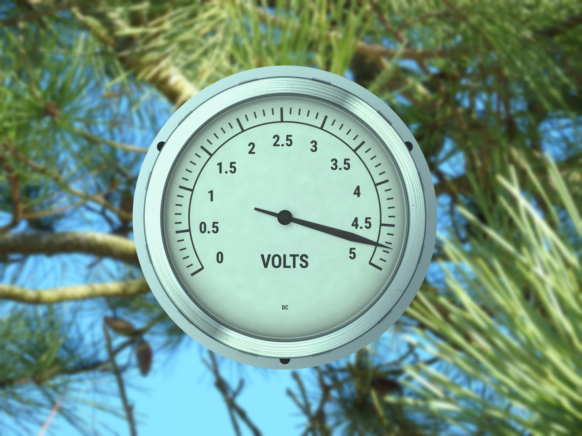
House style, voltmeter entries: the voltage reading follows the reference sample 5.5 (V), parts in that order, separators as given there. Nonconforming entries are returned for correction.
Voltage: 4.75 (V)
